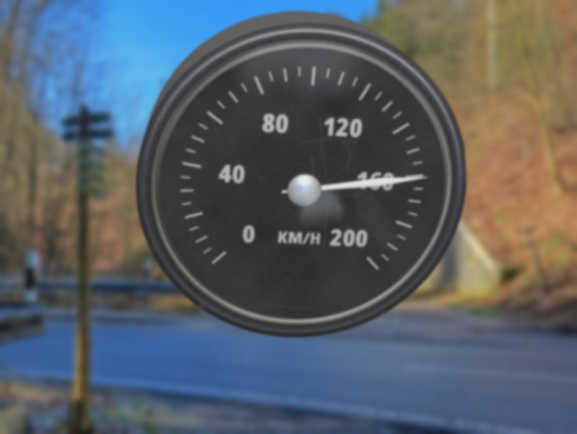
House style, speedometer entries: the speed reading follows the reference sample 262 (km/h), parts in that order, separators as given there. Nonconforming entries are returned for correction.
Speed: 160 (km/h)
